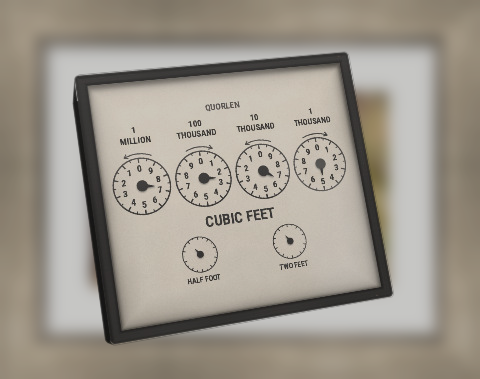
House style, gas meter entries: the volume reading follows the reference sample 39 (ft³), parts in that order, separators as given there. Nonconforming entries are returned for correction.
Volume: 726500 (ft³)
